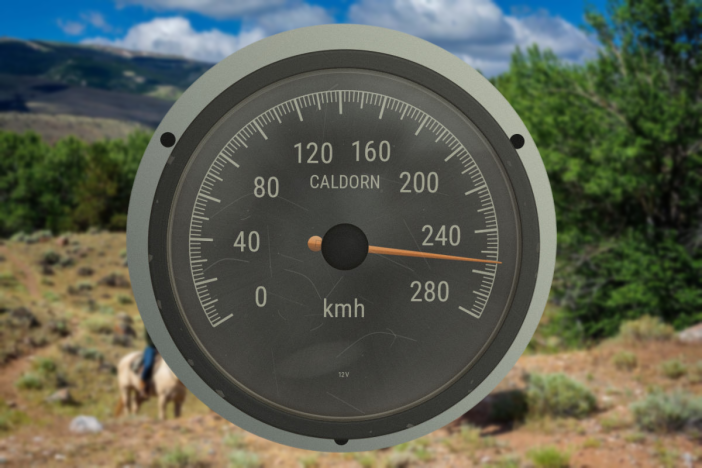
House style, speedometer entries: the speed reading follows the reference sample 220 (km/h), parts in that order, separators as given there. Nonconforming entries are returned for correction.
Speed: 254 (km/h)
